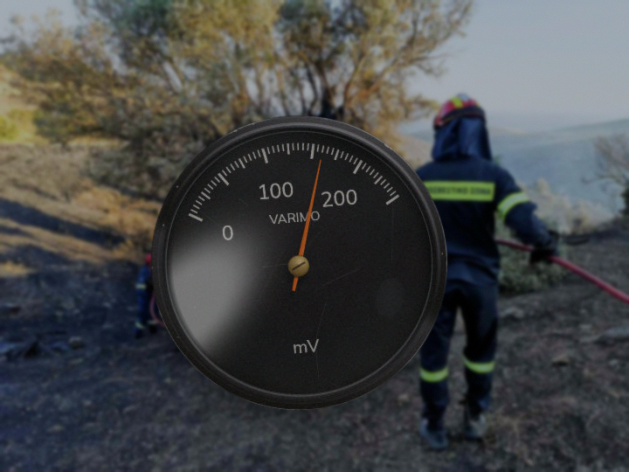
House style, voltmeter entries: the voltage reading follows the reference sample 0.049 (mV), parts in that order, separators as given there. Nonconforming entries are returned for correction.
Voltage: 160 (mV)
